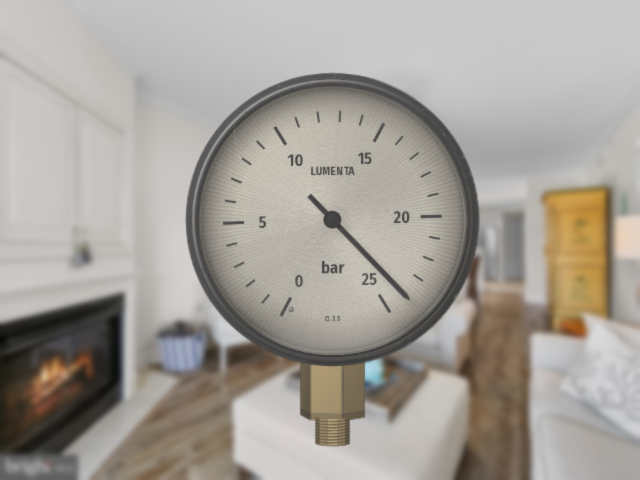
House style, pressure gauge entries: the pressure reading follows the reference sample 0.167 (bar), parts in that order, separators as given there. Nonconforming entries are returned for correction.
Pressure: 24 (bar)
